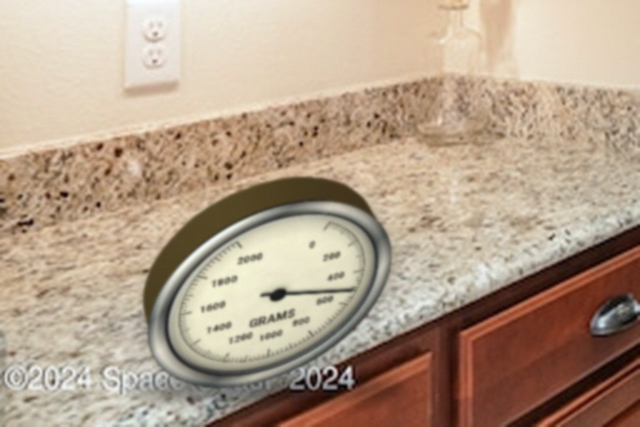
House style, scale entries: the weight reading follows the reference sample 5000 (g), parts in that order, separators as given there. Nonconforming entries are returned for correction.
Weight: 500 (g)
